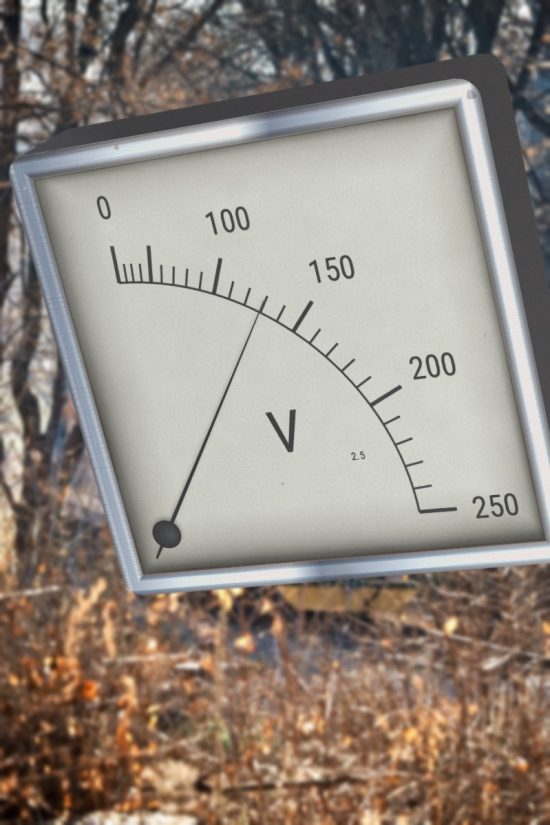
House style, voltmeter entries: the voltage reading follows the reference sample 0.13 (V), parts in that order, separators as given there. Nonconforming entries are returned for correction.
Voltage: 130 (V)
